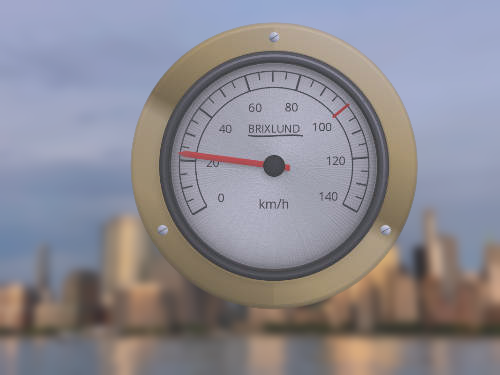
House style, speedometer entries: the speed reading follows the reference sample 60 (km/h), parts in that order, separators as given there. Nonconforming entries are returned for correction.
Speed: 22.5 (km/h)
